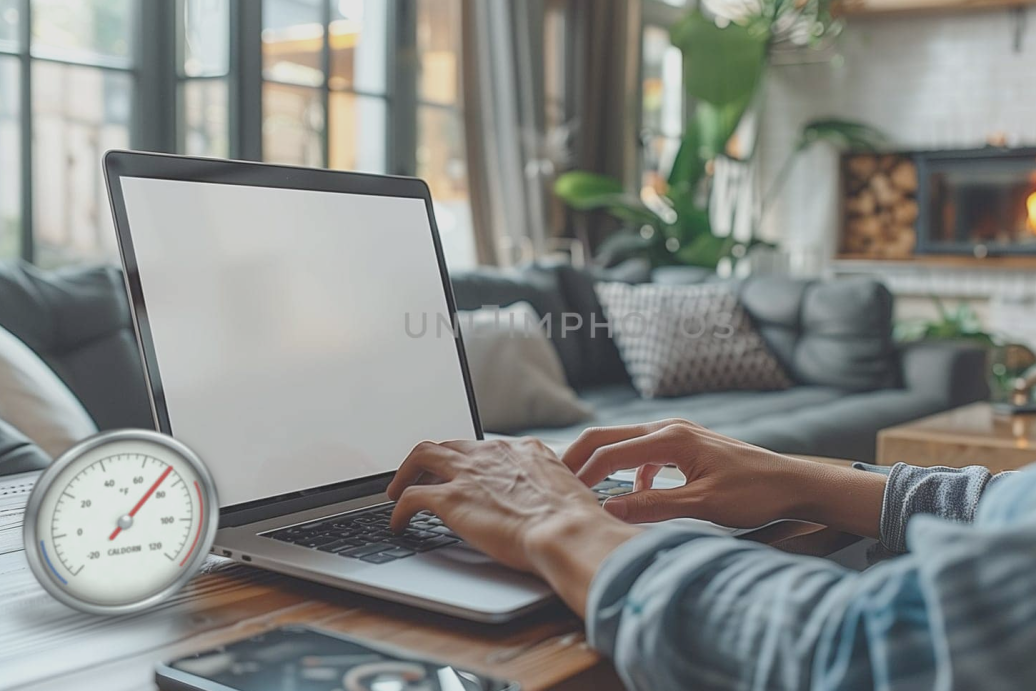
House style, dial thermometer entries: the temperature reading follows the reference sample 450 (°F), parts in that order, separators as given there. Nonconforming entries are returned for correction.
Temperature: 72 (°F)
